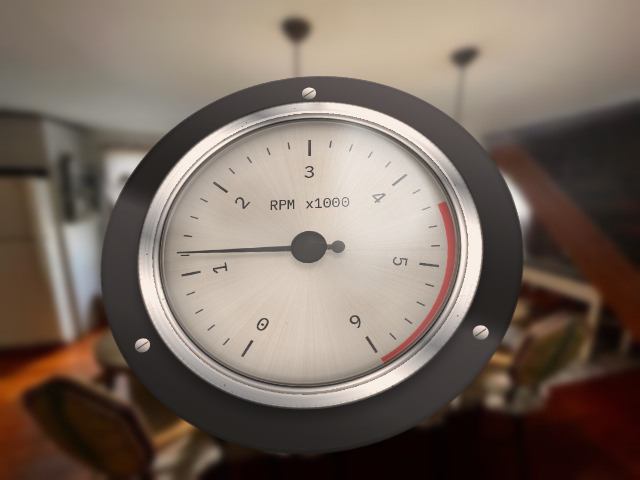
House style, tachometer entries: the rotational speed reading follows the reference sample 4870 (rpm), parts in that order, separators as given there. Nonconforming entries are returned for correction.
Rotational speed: 1200 (rpm)
